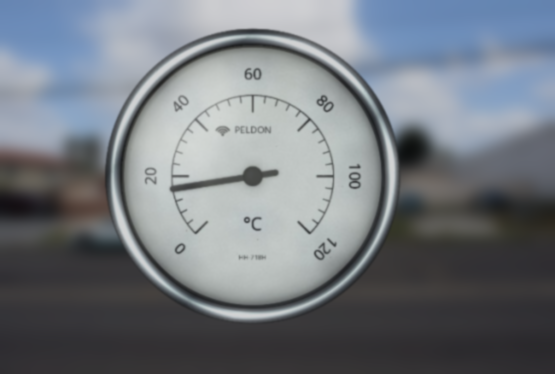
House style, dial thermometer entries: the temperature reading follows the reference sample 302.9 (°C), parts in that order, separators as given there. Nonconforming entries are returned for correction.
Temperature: 16 (°C)
